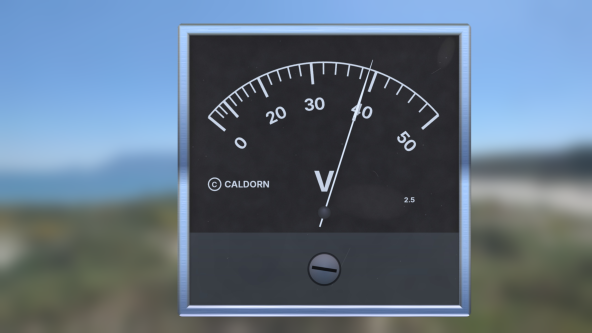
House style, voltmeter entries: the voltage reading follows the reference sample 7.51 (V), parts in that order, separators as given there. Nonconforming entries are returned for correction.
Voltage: 39 (V)
